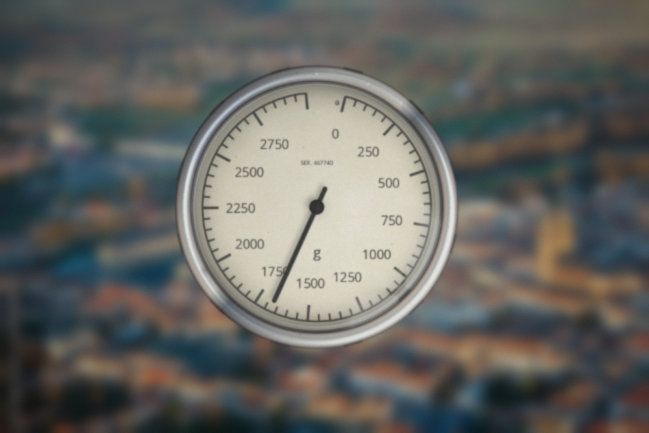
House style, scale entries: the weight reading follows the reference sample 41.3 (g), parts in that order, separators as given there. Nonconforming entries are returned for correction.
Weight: 1675 (g)
